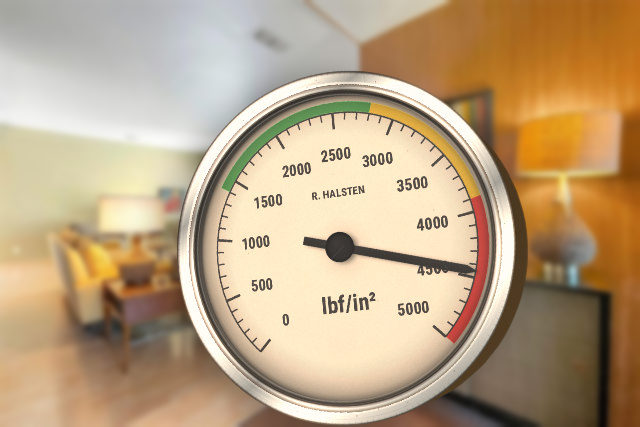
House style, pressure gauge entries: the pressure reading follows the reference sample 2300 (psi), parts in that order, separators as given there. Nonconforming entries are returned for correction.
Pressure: 4450 (psi)
